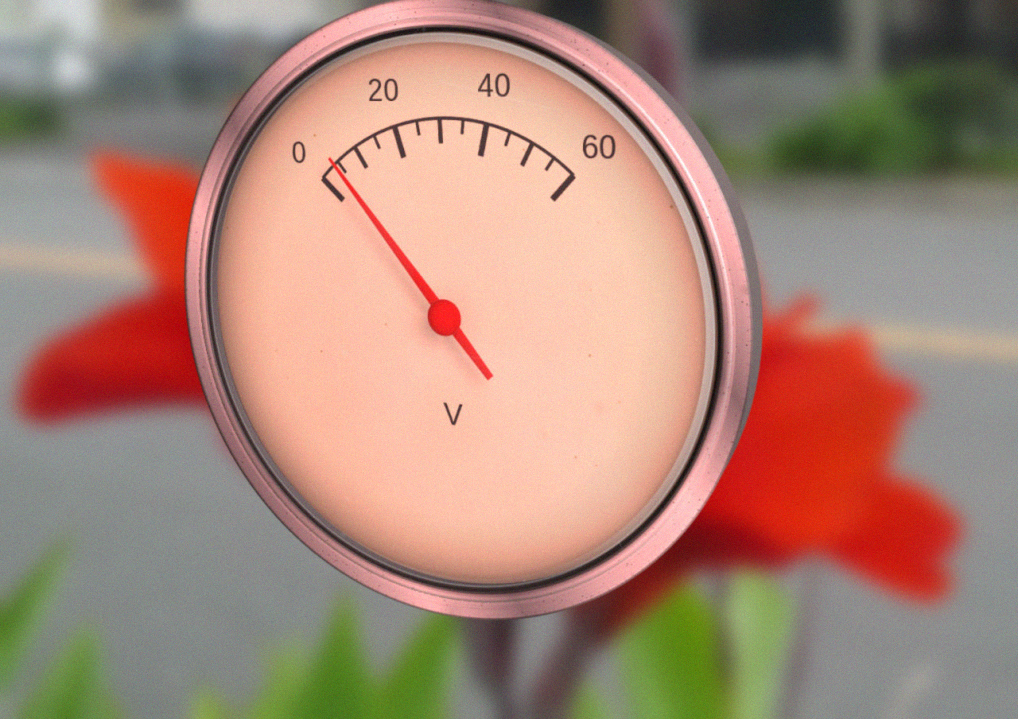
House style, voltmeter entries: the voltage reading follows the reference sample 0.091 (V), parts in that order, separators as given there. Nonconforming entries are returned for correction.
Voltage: 5 (V)
